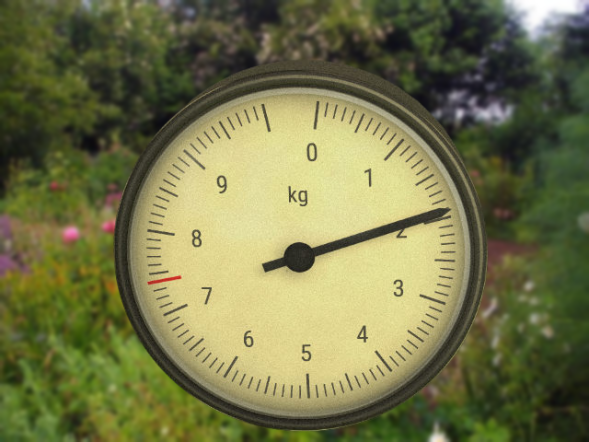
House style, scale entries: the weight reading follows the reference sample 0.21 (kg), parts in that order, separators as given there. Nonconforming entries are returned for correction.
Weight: 1.9 (kg)
